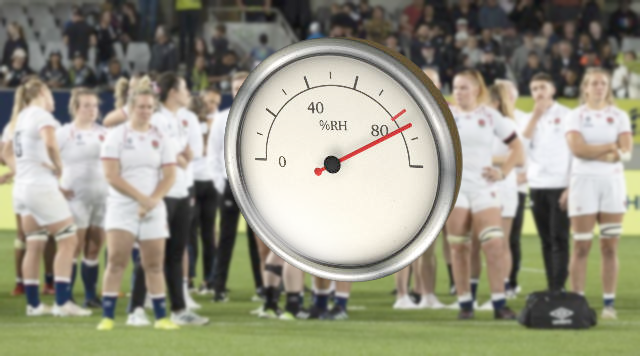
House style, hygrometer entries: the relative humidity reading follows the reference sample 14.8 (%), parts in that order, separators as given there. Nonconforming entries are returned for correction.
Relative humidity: 85 (%)
